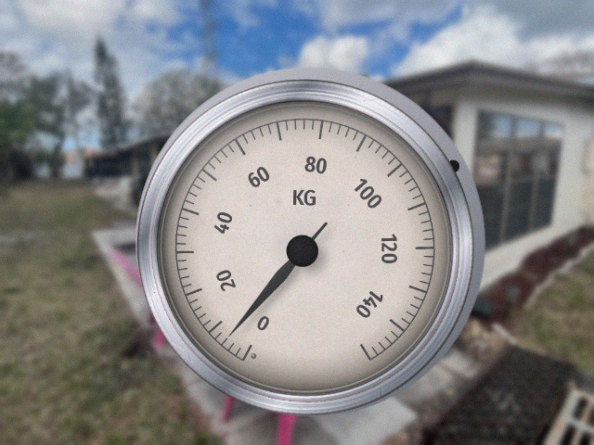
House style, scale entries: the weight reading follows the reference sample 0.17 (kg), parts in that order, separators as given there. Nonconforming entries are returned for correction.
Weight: 6 (kg)
